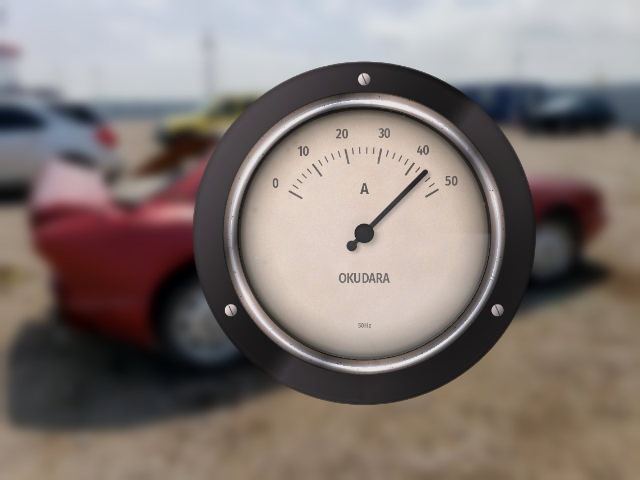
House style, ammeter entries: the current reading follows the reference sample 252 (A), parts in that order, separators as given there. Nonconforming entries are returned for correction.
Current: 44 (A)
